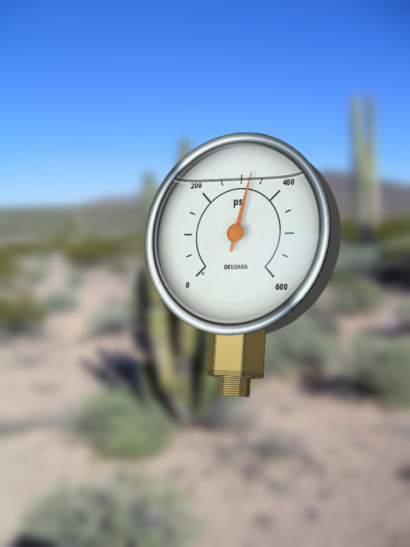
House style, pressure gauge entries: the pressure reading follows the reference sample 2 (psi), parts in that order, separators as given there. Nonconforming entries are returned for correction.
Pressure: 325 (psi)
